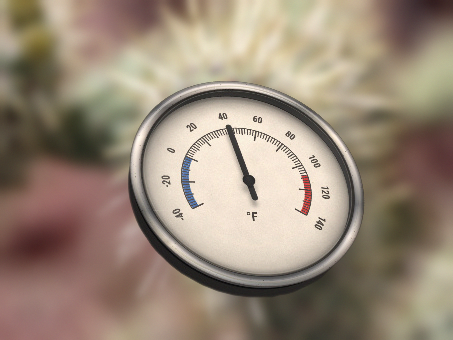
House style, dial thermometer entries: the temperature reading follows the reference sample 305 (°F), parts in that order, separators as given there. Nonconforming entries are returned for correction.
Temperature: 40 (°F)
